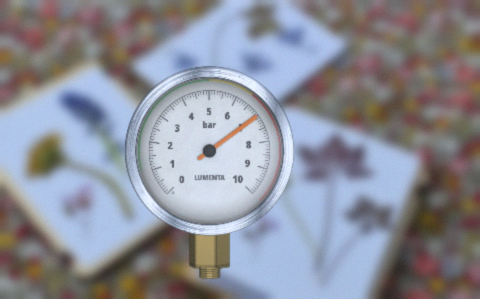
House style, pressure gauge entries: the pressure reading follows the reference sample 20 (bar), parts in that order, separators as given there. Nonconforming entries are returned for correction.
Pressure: 7 (bar)
